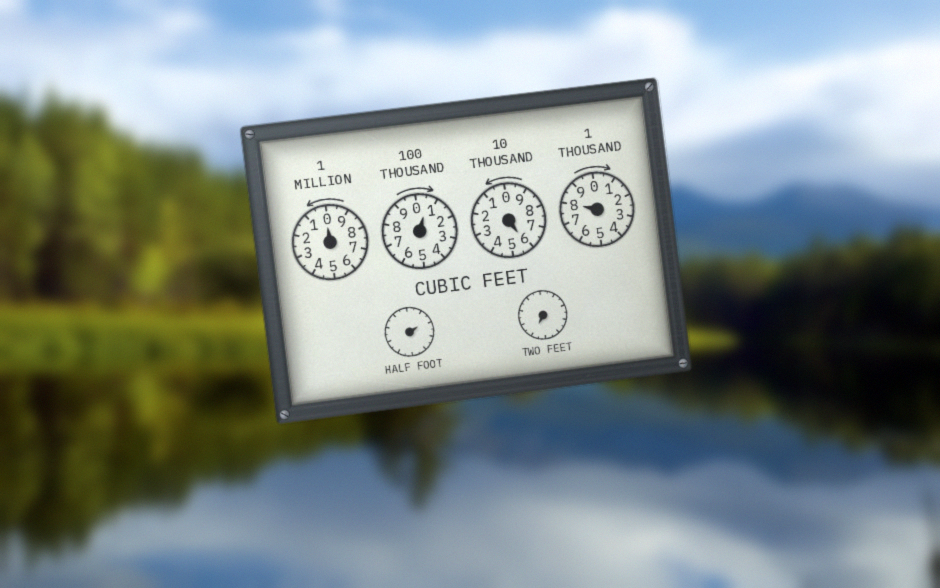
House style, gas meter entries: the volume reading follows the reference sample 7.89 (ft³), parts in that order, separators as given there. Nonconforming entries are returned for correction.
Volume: 5800 (ft³)
